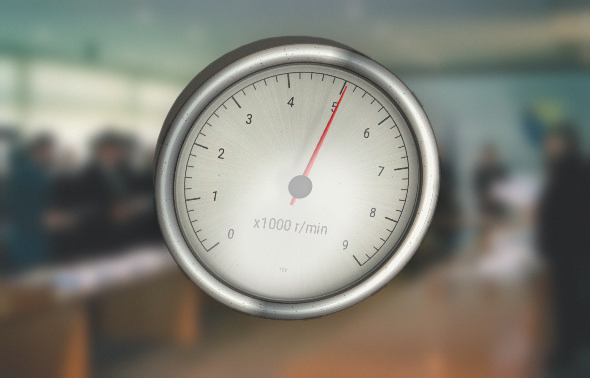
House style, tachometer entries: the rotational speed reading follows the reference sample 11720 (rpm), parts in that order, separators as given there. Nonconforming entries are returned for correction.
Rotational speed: 5000 (rpm)
